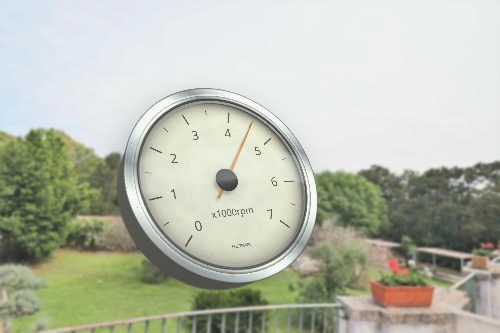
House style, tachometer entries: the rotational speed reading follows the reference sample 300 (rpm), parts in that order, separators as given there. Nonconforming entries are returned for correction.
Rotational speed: 4500 (rpm)
